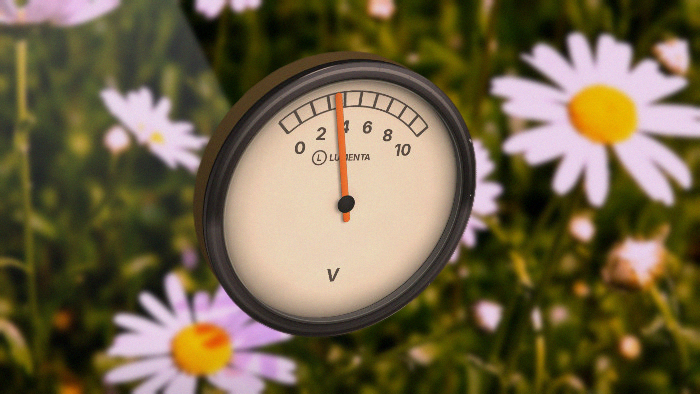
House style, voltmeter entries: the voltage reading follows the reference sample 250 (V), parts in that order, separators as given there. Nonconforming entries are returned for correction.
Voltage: 3.5 (V)
